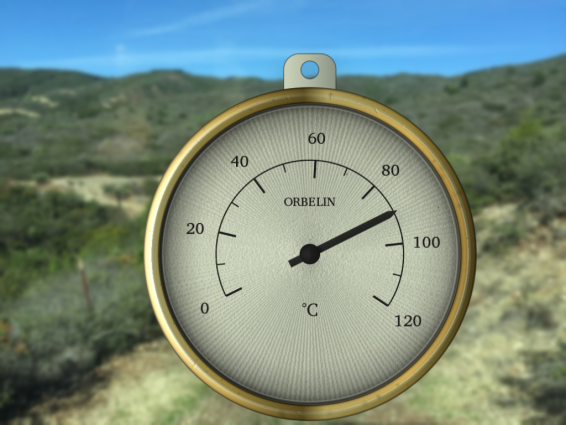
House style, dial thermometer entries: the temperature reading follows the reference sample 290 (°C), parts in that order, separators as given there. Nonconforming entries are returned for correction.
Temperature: 90 (°C)
